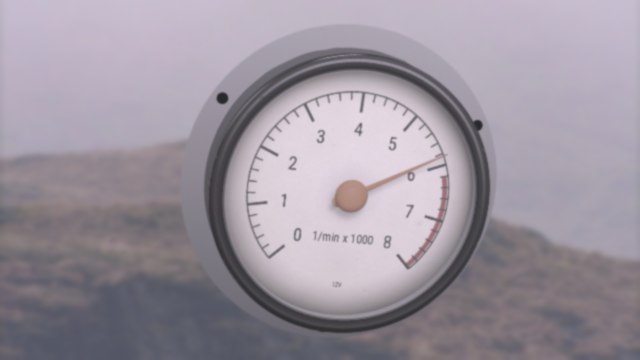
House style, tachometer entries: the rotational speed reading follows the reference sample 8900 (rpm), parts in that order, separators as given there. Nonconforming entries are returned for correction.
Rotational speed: 5800 (rpm)
